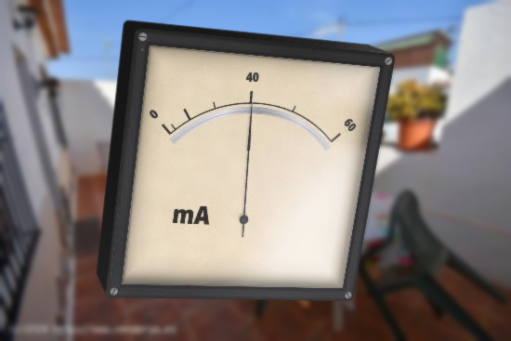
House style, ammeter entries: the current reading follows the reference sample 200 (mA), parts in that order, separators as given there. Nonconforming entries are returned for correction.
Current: 40 (mA)
